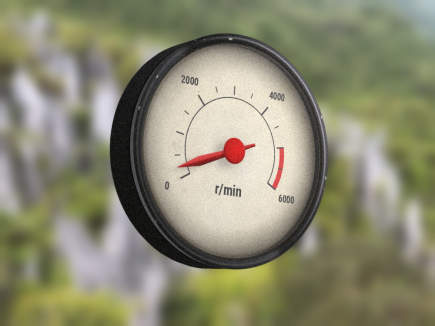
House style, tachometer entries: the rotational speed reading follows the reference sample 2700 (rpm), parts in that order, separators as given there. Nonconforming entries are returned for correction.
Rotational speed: 250 (rpm)
